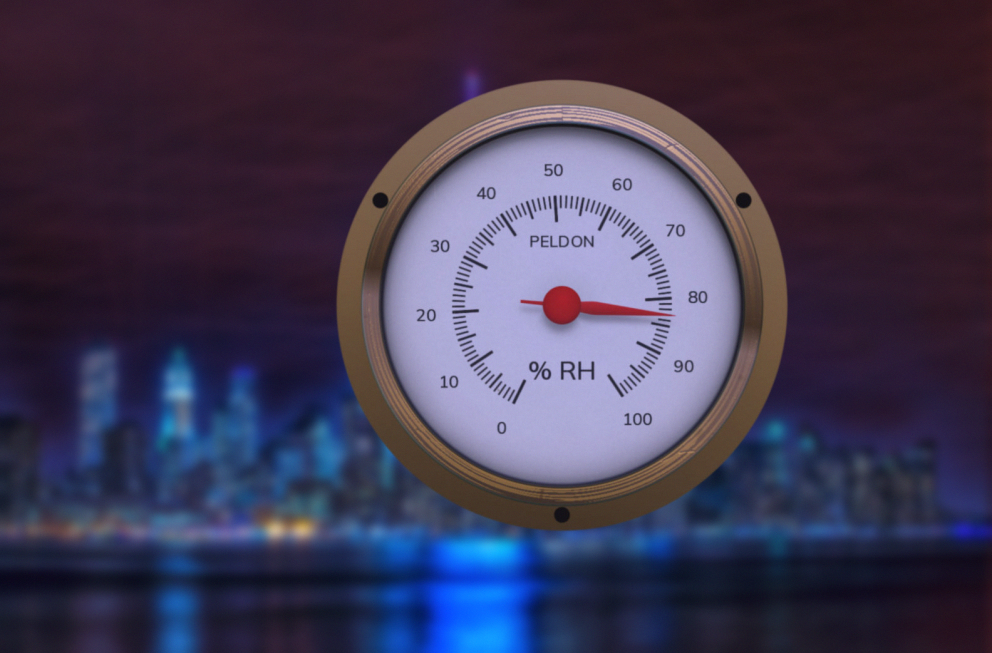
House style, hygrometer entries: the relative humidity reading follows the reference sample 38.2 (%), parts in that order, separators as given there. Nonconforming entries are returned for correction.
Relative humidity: 83 (%)
